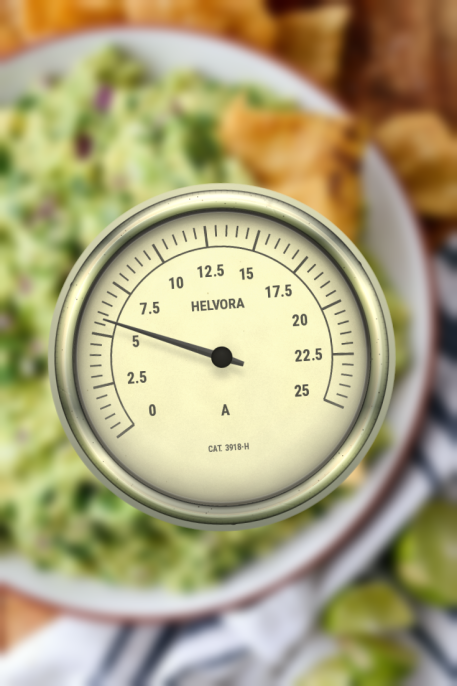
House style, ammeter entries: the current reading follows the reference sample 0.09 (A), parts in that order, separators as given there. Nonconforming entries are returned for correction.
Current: 5.75 (A)
